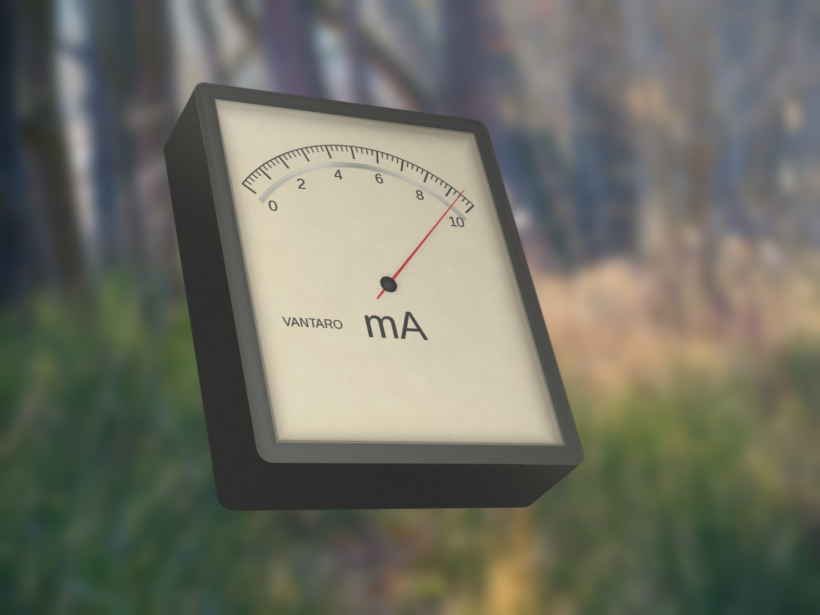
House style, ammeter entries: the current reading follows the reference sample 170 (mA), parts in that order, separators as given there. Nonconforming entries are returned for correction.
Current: 9.4 (mA)
